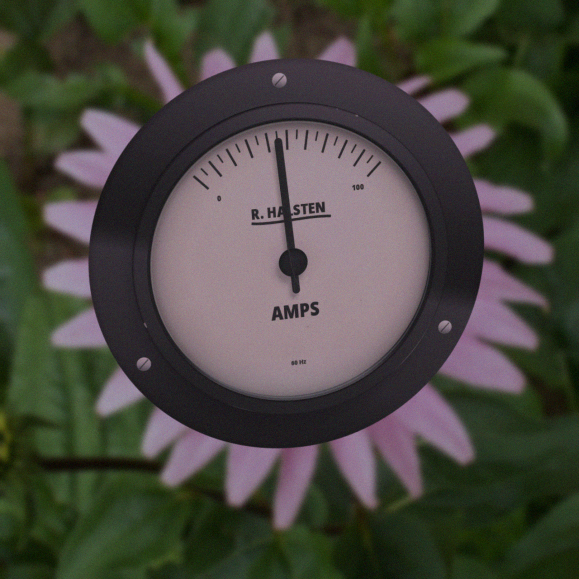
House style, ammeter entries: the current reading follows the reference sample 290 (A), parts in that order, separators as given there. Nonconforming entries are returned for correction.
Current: 45 (A)
